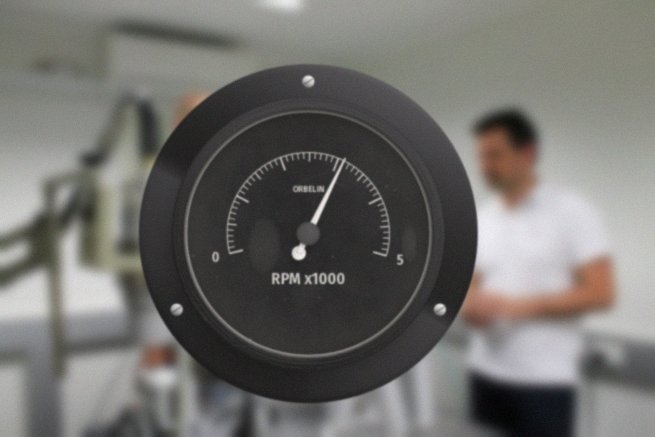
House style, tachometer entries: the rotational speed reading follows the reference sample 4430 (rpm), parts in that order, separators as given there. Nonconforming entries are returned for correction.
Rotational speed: 3100 (rpm)
